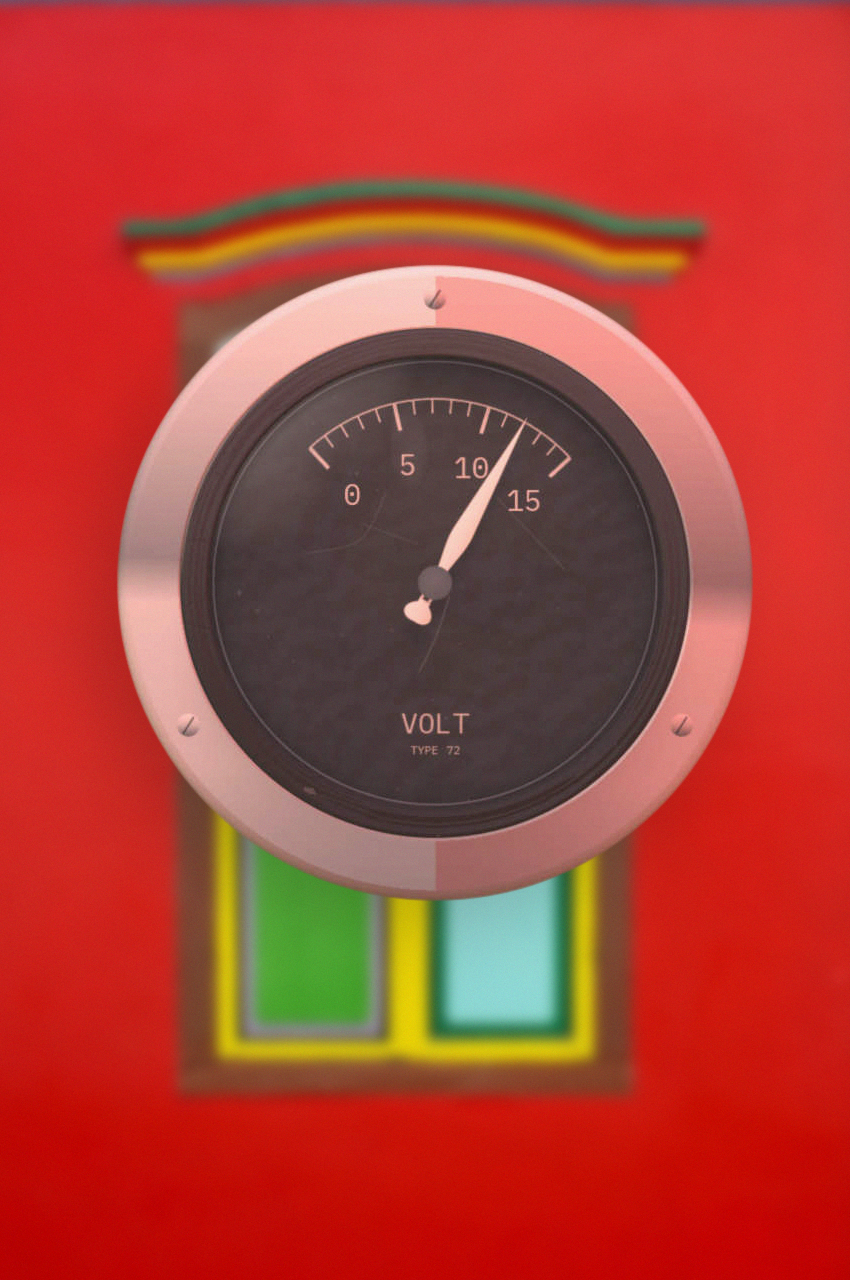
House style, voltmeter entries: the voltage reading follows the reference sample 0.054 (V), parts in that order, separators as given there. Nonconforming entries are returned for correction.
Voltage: 12 (V)
